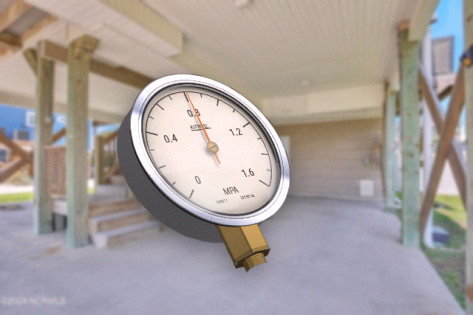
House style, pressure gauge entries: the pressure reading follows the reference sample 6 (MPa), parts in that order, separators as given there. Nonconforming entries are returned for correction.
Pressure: 0.8 (MPa)
